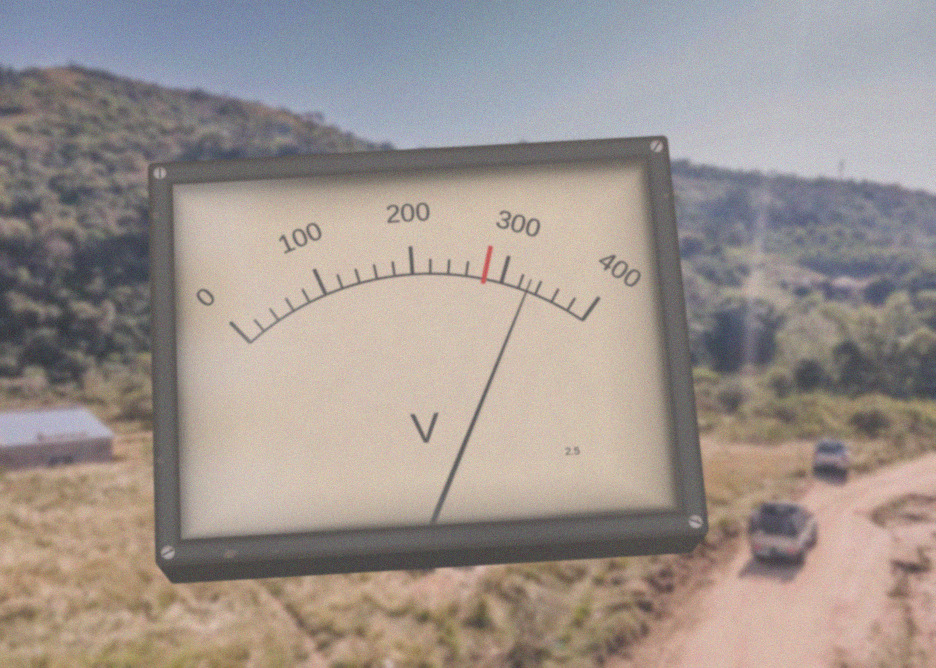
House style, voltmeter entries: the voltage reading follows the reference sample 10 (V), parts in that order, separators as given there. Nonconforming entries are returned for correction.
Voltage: 330 (V)
